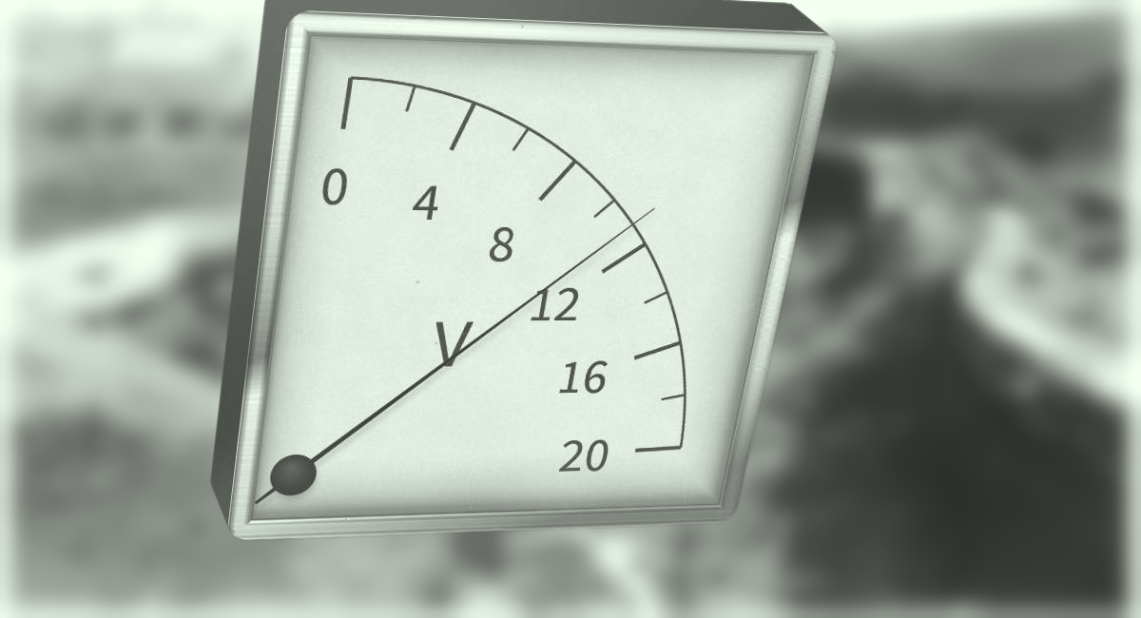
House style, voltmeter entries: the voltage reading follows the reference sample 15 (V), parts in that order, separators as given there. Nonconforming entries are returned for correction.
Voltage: 11 (V)
